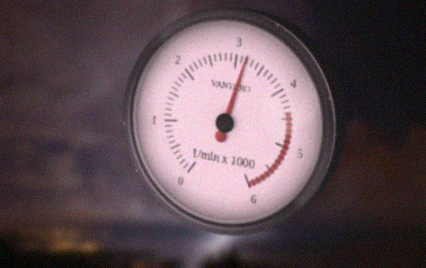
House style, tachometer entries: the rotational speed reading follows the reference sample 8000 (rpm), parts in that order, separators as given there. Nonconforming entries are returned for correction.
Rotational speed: 3200 (rpm)
